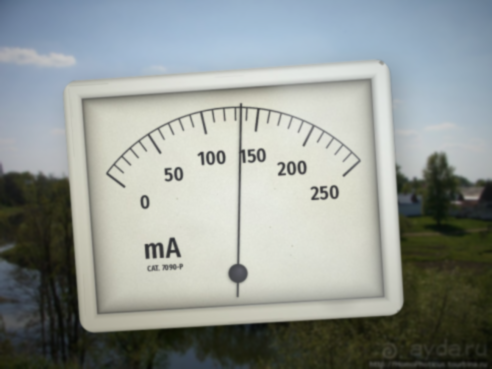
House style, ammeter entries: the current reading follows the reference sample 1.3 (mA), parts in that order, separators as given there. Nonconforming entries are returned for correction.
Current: 135 (mA)
